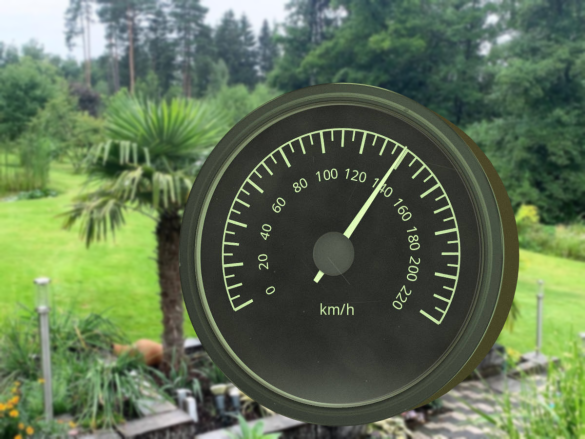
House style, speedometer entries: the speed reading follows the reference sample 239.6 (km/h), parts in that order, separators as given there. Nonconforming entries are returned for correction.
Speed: 140 (km/h)
